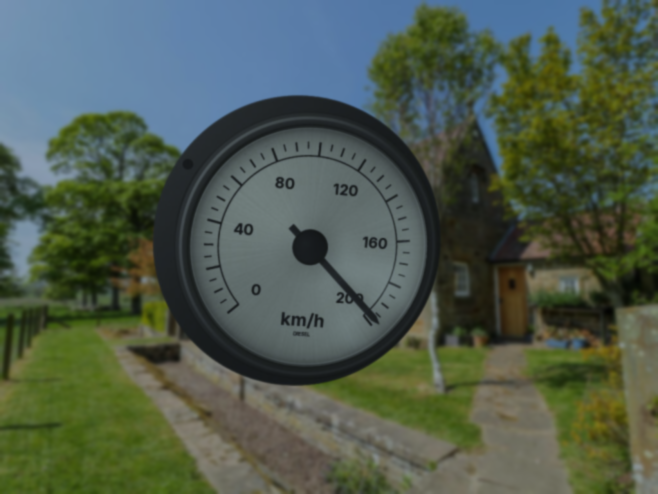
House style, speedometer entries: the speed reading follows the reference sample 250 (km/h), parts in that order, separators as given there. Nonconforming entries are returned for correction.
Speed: 197.5 (km/h)
